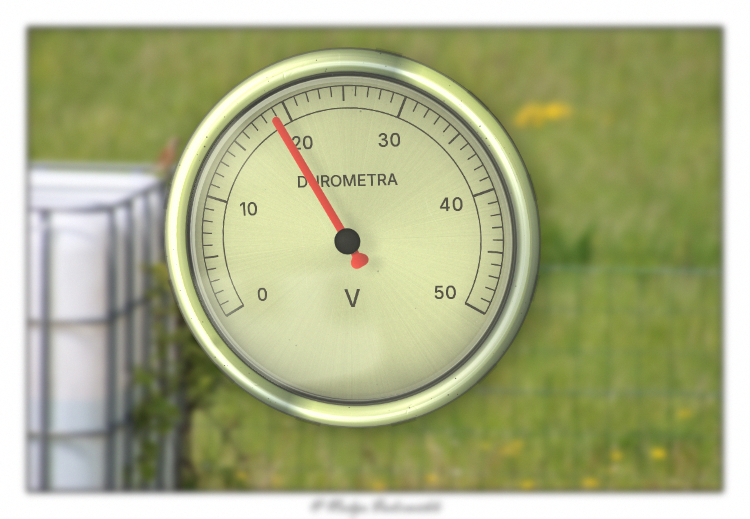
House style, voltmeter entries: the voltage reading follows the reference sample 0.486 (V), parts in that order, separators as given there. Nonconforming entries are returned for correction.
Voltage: 19 (V)
